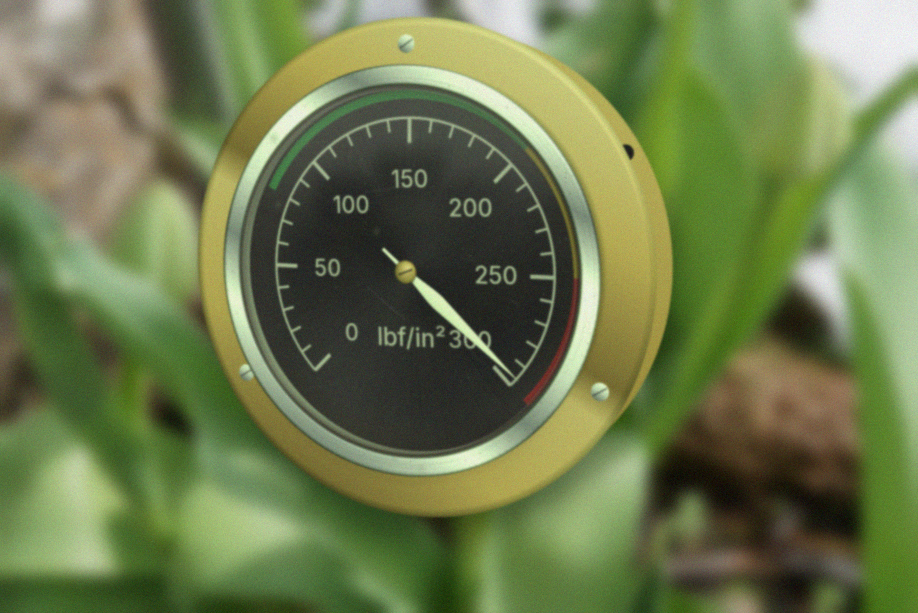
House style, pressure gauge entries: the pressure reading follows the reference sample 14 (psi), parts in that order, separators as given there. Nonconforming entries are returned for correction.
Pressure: 295 (psi)
